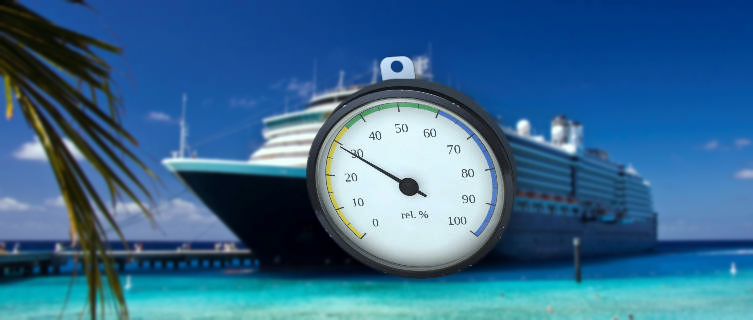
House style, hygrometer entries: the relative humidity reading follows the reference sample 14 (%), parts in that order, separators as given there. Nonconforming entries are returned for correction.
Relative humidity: 30 (%)
